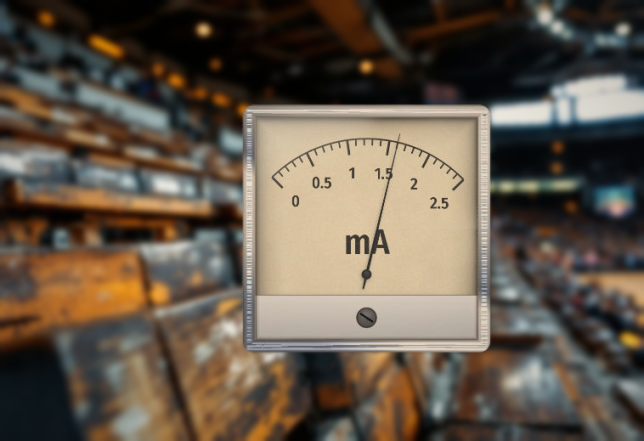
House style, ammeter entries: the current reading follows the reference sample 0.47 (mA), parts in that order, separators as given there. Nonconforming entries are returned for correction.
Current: 1.6 (mA)
